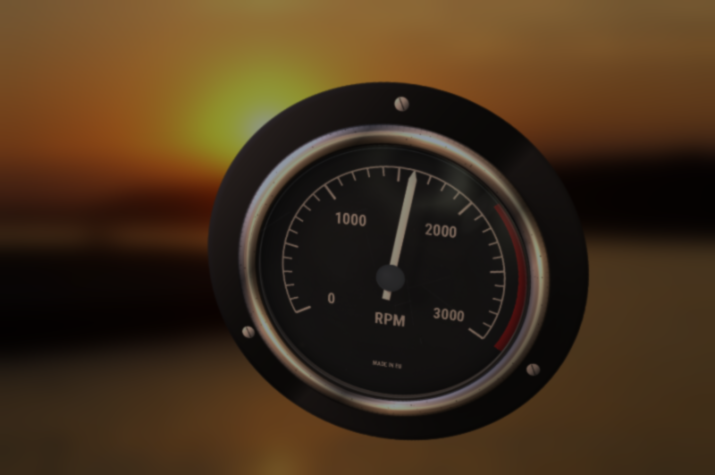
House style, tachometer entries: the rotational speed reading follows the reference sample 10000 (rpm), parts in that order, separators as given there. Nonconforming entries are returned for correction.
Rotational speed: 1600 (rpm)
